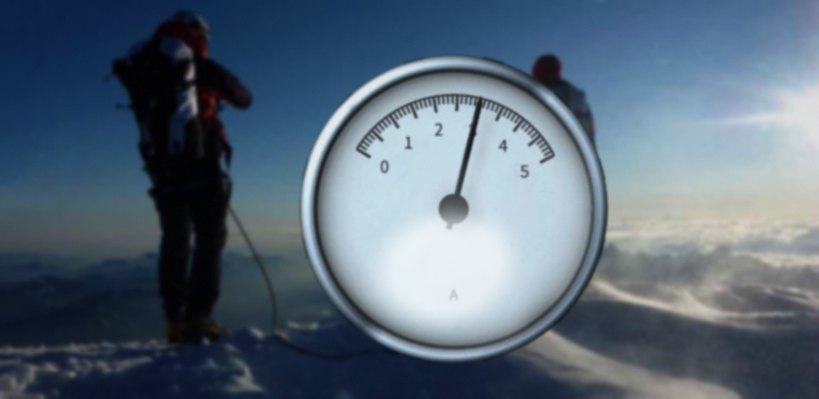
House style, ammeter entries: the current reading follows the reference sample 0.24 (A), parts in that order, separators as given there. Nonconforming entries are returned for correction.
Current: 3 (A)
